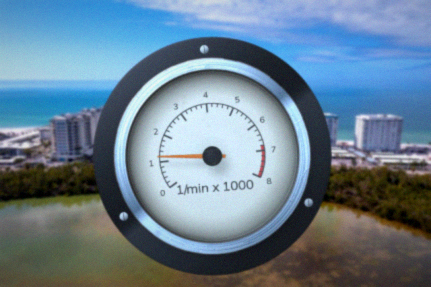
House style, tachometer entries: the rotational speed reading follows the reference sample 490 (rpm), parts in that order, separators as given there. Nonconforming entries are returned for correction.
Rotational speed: 1200 (rpm)
